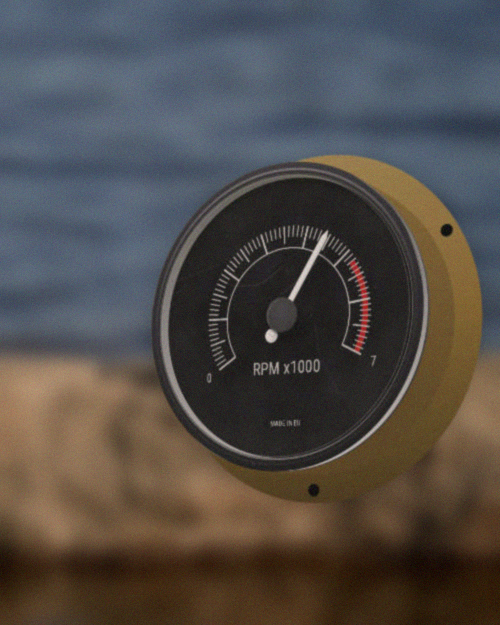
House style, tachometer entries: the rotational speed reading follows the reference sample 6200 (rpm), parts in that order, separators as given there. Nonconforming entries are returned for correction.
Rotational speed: 4500 (rpm)
